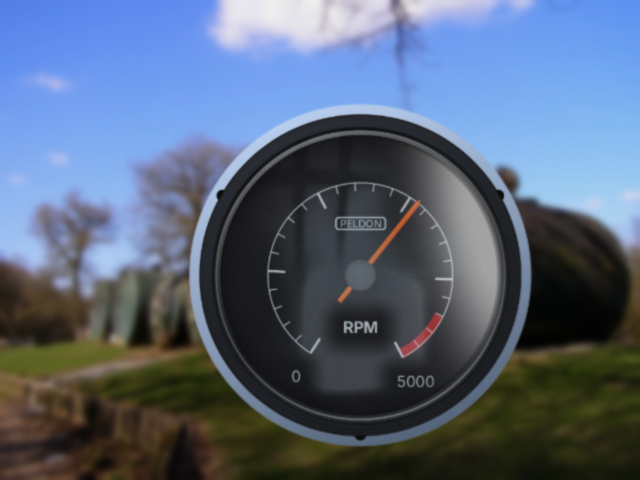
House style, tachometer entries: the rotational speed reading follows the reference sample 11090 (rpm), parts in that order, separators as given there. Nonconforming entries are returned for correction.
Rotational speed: 3100 (rpm)
